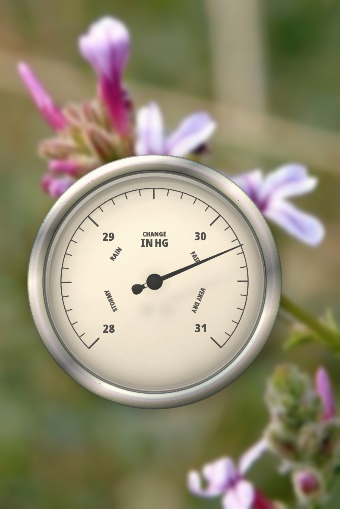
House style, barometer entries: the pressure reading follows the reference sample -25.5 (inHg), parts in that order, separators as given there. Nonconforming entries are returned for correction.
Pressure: 30.25 (inHg)
